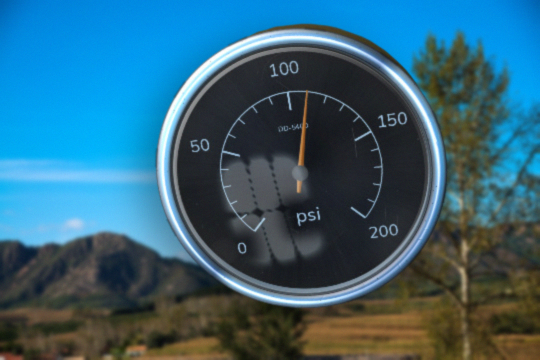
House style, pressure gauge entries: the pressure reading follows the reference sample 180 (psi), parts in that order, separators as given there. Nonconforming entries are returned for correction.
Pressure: 110 (psi)
